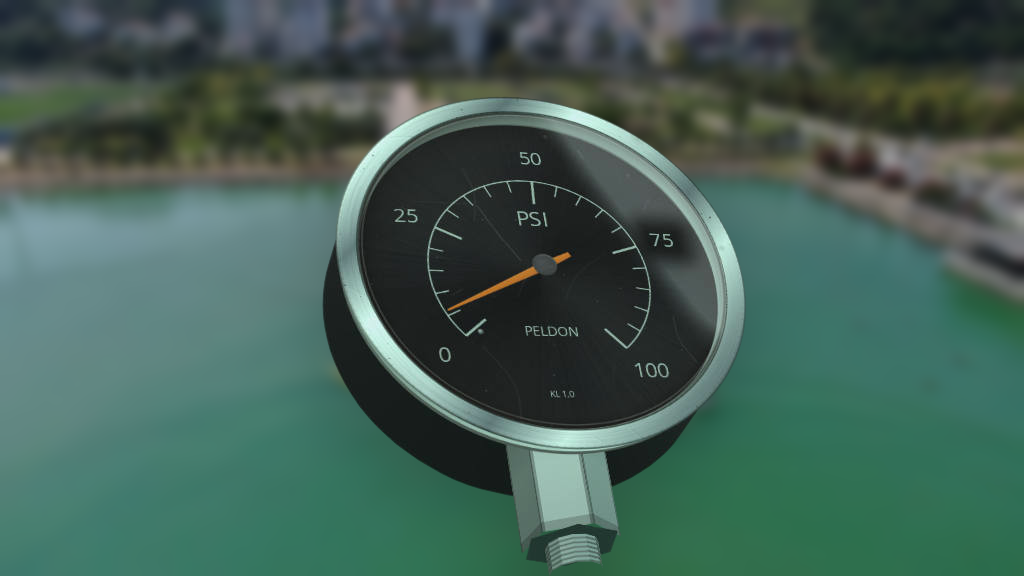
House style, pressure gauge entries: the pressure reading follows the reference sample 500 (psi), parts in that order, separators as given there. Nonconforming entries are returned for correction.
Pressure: 5 (psi)
